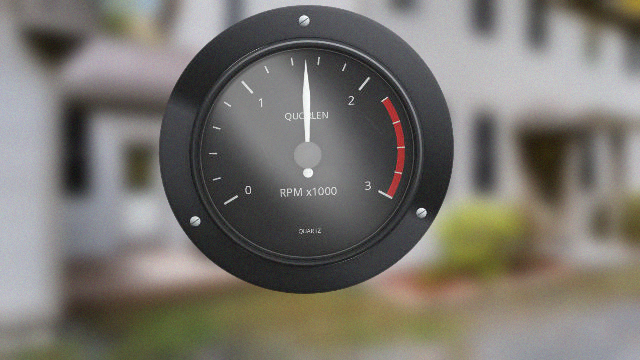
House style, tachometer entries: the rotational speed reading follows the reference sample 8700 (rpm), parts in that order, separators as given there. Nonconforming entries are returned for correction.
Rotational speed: 1500 (rpm)
